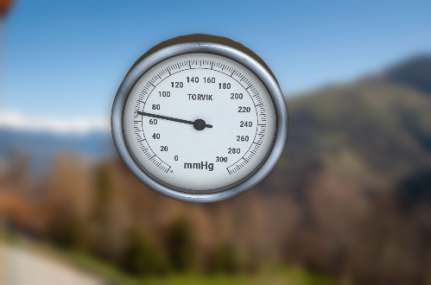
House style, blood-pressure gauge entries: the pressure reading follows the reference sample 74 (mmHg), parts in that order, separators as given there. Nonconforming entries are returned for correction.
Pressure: 70 (mmHg)
